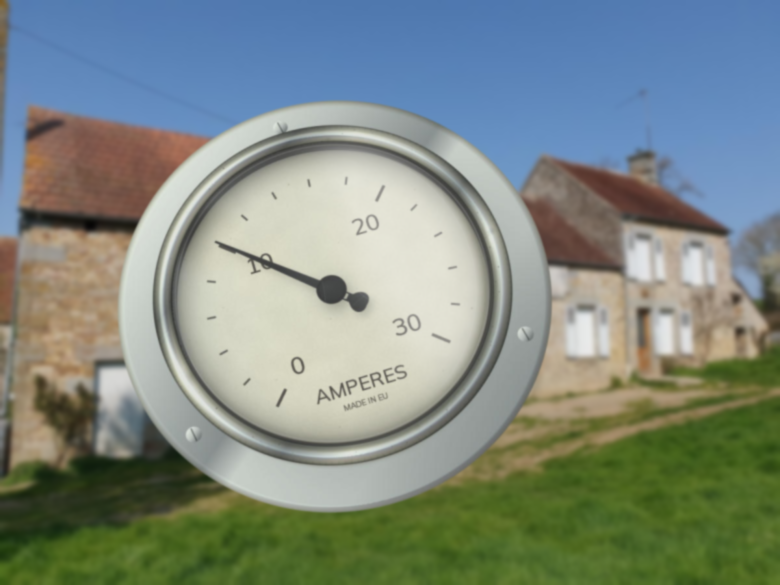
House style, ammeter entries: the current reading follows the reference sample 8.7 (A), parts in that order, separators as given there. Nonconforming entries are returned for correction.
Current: 10 (A)
